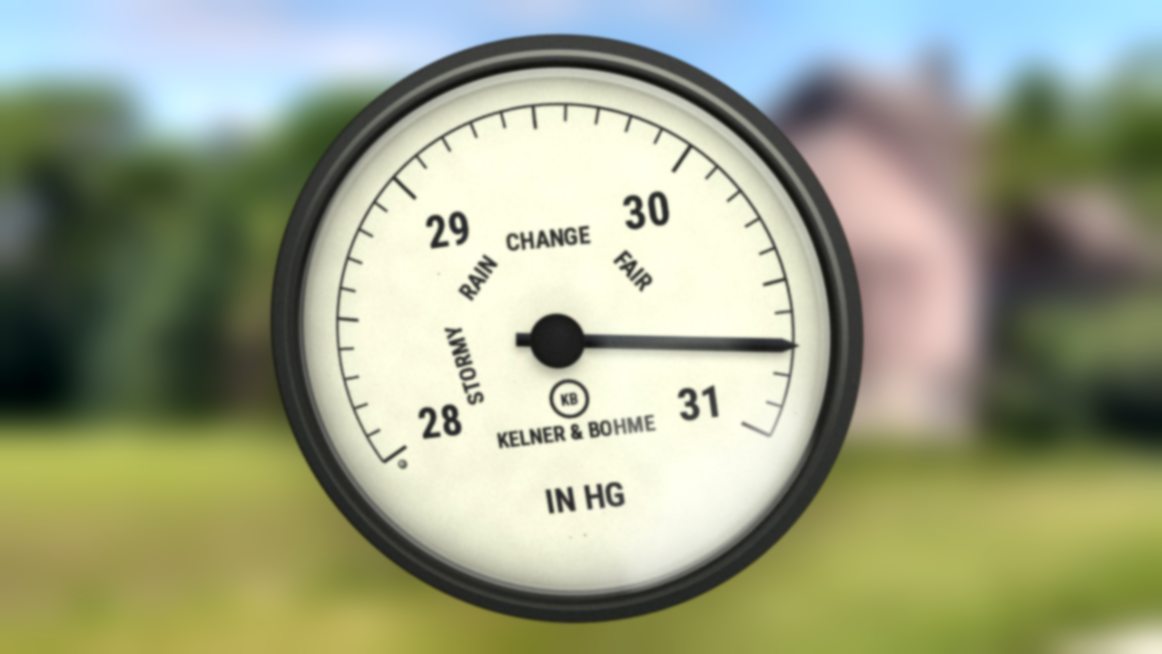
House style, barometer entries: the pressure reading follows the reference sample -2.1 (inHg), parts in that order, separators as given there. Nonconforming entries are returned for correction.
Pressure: 30.7 (inHg)
